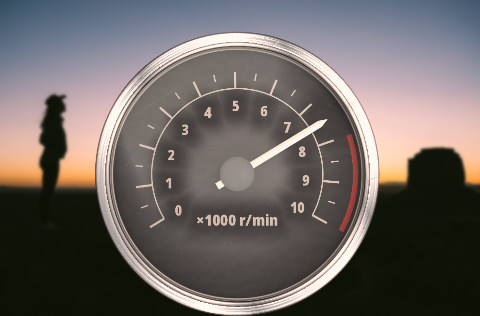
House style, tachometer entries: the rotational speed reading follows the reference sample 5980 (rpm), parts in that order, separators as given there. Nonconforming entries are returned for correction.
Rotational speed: 7500 (rpm)
